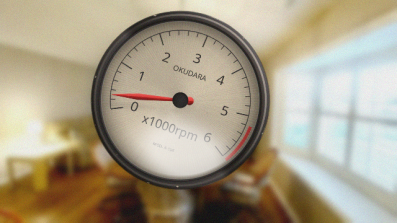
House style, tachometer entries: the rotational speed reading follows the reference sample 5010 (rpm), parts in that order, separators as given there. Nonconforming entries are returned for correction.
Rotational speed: 300 (rpm)
